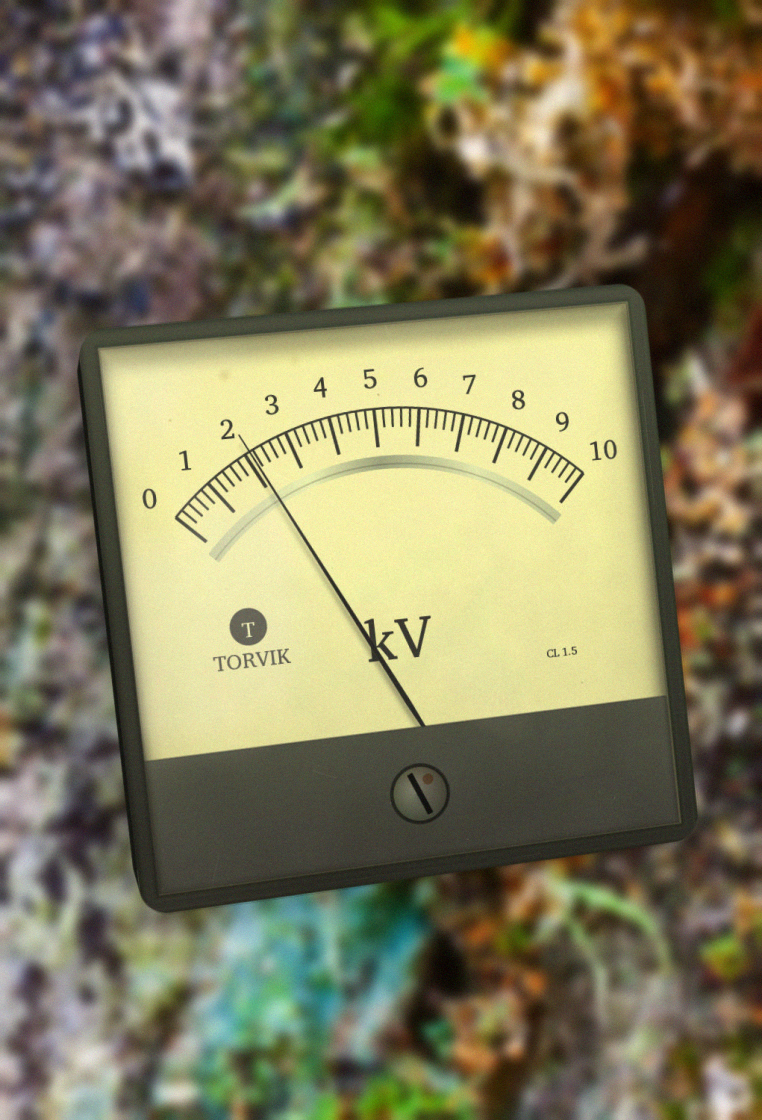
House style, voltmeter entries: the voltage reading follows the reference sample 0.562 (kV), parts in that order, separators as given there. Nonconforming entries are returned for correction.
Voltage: 2.1 (kV)
